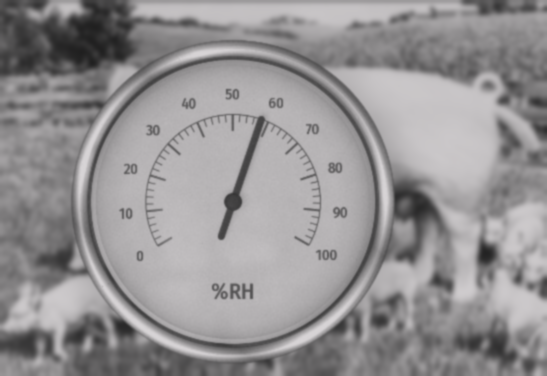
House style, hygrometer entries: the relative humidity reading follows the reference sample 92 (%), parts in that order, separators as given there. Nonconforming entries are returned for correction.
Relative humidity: 58 (%)
